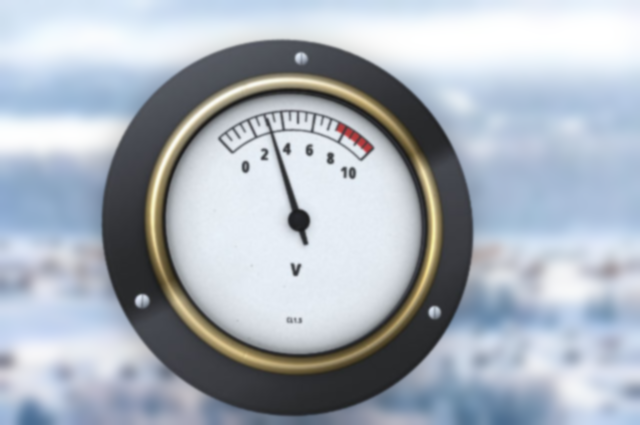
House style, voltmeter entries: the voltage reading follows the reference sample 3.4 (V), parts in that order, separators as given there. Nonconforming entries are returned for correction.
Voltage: 3 (V)
